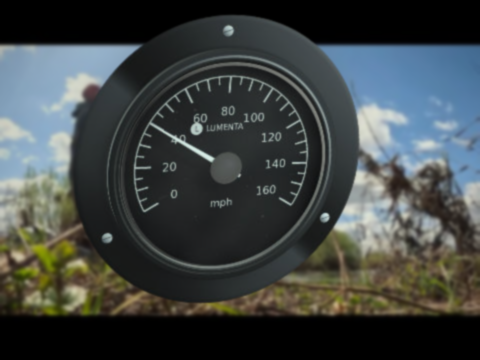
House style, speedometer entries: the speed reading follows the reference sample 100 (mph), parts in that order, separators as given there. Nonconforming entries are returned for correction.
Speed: 40 (mph)
